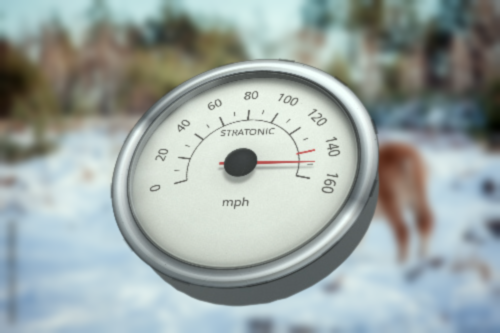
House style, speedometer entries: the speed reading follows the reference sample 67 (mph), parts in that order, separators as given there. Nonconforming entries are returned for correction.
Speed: 150 (mph)
